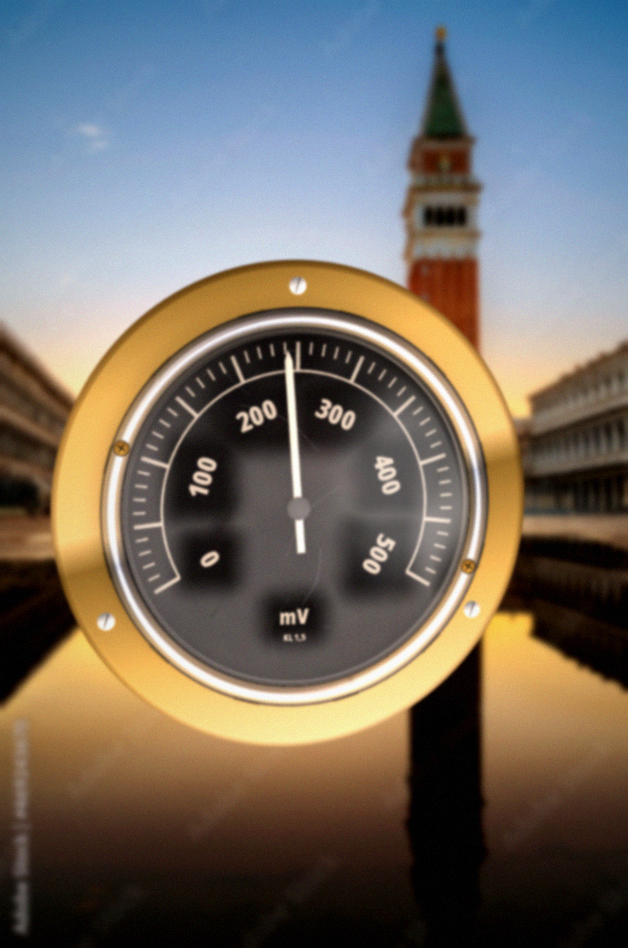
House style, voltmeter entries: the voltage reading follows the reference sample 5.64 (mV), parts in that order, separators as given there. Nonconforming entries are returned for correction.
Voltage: 240 (mV)
